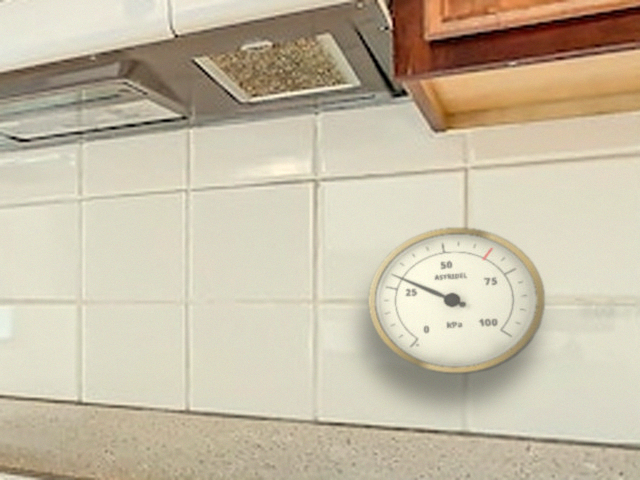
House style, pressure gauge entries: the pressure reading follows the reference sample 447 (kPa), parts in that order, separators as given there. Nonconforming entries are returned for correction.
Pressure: 30 (kPa)
